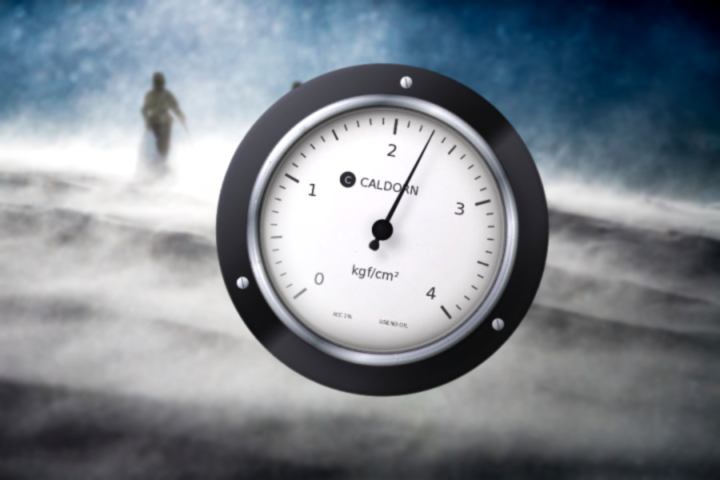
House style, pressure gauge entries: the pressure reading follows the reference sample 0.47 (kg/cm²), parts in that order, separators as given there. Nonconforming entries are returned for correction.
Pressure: 2.3 (kg/cm²)
